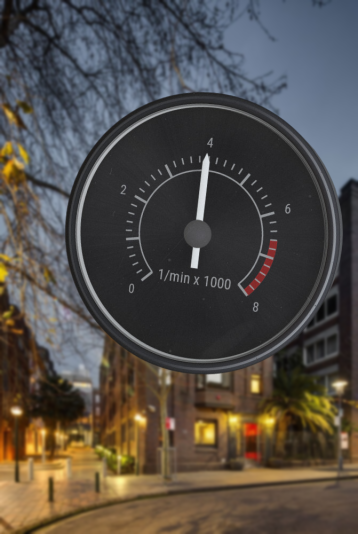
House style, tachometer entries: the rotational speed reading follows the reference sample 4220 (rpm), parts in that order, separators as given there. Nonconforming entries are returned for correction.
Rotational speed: 4000 (rpm)
